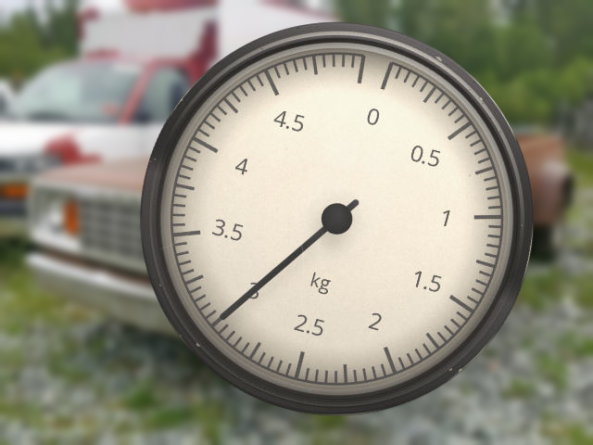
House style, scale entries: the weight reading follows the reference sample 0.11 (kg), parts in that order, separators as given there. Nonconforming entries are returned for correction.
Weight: 3 (kg)
